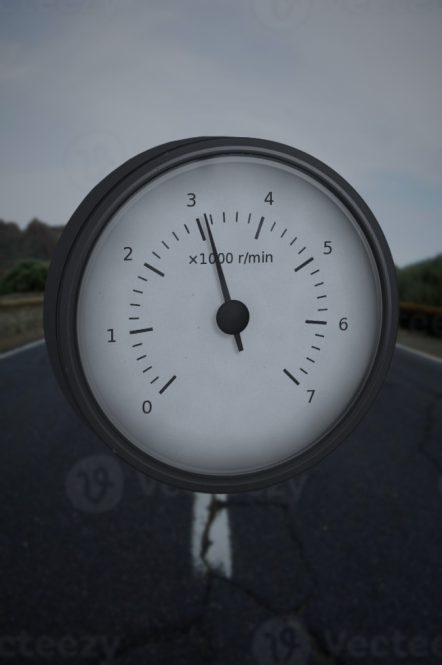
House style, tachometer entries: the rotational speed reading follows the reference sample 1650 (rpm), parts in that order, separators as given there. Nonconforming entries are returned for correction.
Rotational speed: 3100 (rpm)
